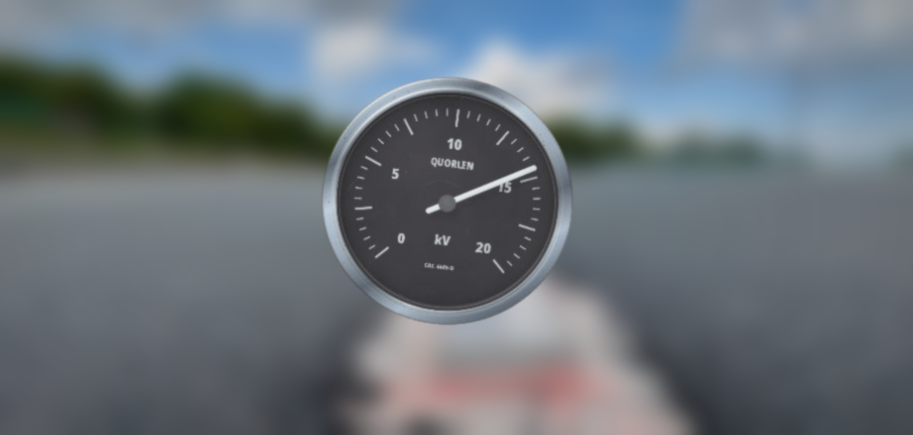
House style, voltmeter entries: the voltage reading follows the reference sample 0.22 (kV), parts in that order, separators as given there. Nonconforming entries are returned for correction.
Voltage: 14.5 (kV)
